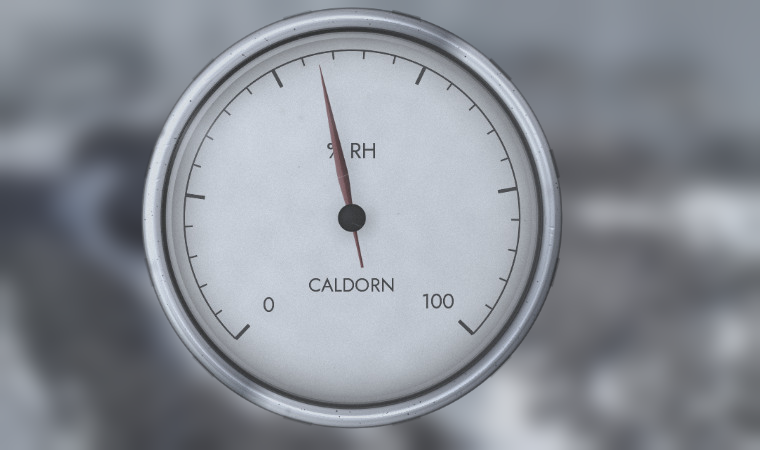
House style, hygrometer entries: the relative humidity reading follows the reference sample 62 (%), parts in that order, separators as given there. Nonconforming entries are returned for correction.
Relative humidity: 46 (%)
